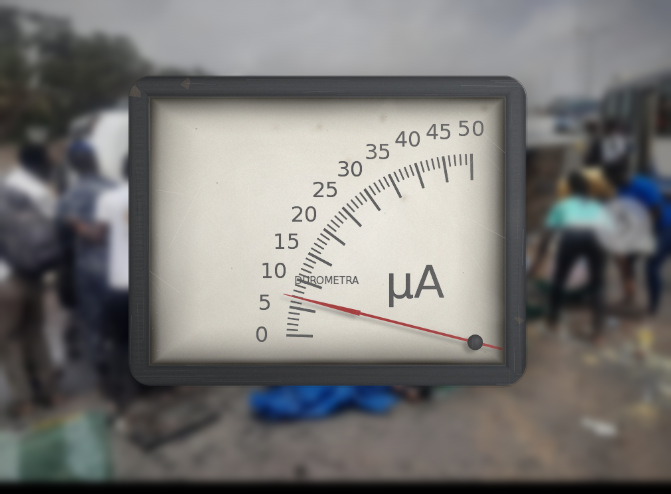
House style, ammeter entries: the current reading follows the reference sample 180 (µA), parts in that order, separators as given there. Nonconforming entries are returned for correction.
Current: 7 (µA)
